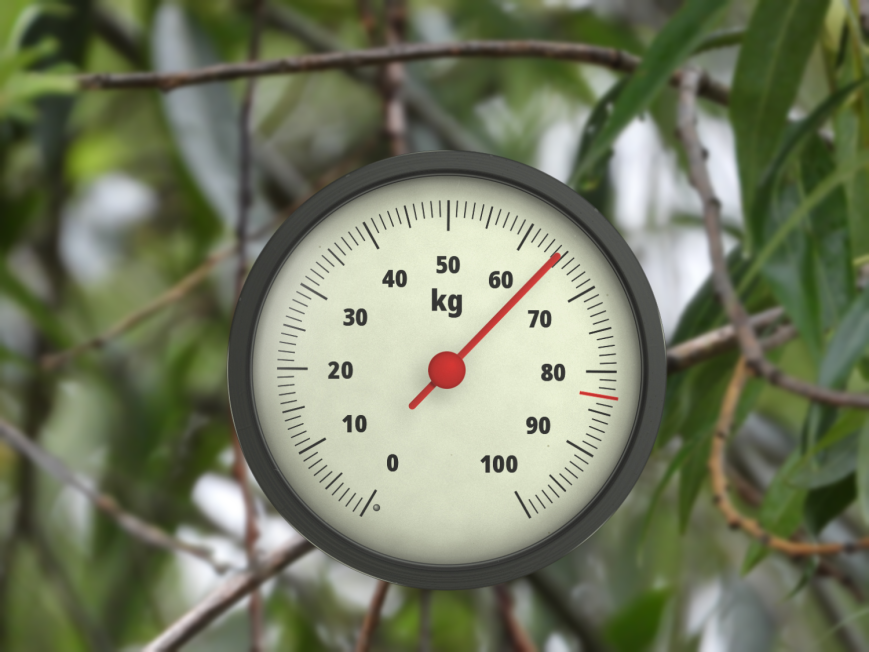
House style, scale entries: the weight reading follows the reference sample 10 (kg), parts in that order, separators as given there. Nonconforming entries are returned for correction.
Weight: 64.5 (kg)
